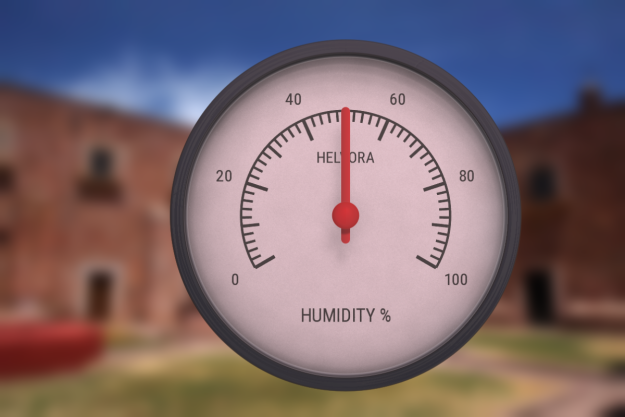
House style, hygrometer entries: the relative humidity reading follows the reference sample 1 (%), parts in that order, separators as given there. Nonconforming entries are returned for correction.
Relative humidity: 50 (%)
